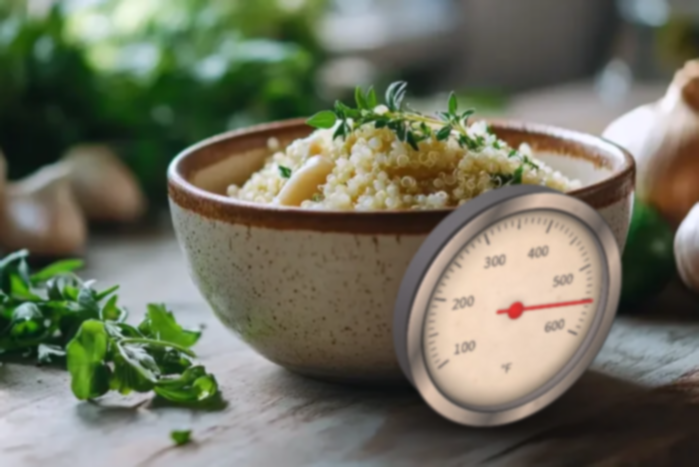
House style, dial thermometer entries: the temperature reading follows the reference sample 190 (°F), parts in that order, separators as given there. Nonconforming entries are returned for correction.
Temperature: 550 (°F)
